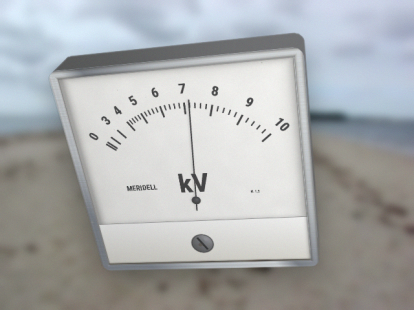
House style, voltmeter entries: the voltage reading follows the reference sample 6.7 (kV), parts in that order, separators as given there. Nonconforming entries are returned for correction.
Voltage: 7.2 (kV)
